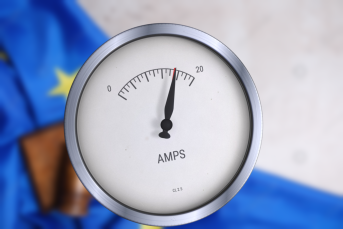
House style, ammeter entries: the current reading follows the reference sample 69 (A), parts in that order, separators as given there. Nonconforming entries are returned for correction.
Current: 15 (A)
